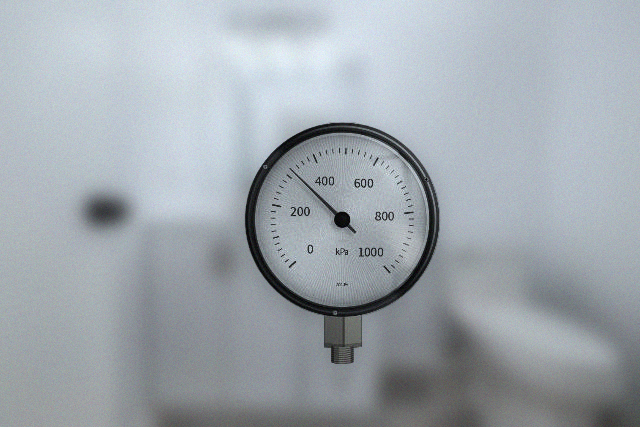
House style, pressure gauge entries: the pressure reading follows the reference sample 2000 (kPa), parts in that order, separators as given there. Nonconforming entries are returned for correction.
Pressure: 320 (kPa)
